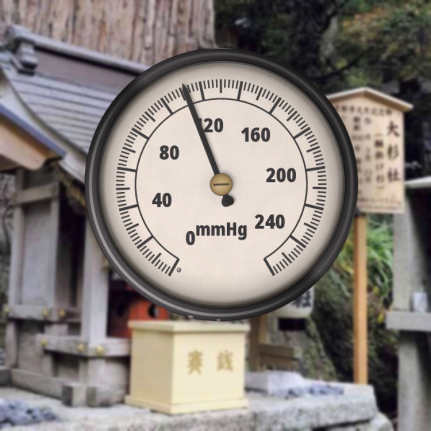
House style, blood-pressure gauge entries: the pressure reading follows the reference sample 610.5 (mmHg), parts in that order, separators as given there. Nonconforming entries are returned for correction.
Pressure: 112 (mmHg)
